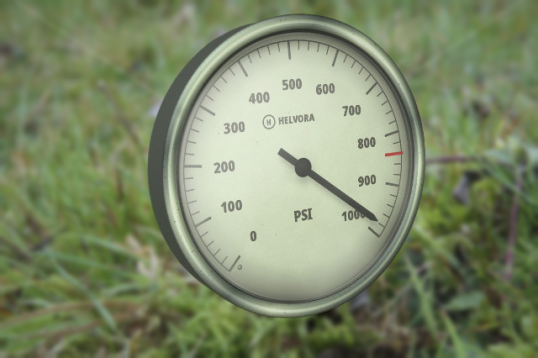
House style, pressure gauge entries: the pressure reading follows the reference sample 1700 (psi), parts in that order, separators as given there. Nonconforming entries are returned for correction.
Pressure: 980 (psi)
